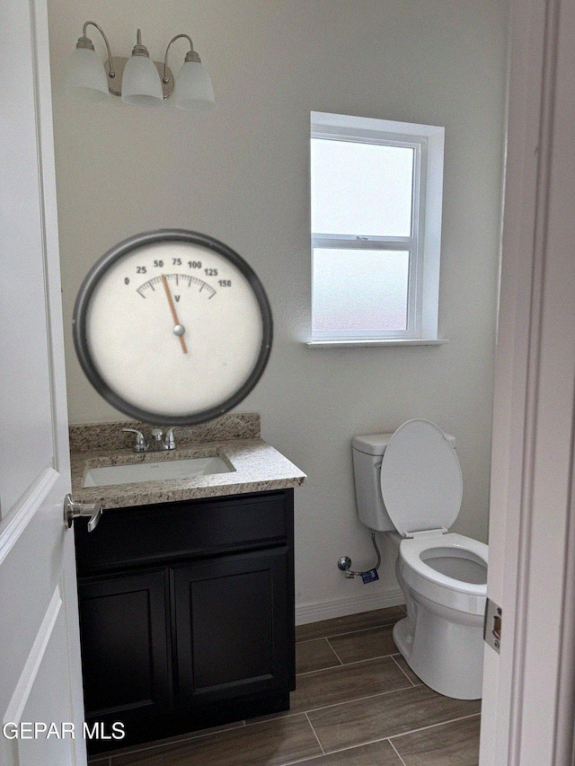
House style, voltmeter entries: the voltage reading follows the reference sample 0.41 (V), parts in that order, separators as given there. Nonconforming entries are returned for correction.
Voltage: 50 (V)
